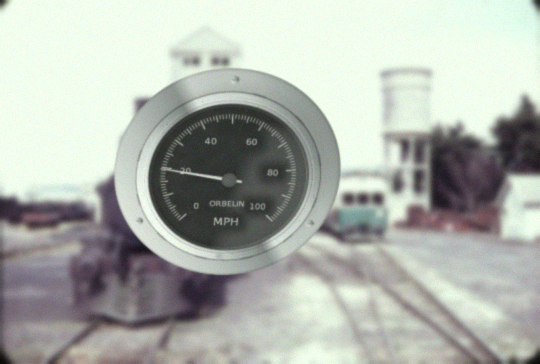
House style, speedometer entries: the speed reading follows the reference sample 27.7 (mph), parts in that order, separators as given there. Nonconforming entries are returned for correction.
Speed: 20 (mph)
